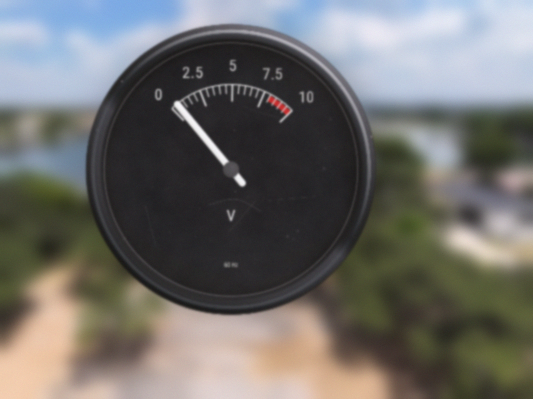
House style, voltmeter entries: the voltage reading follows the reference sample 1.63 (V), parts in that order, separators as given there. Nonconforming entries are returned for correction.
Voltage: 0.5 (V)
